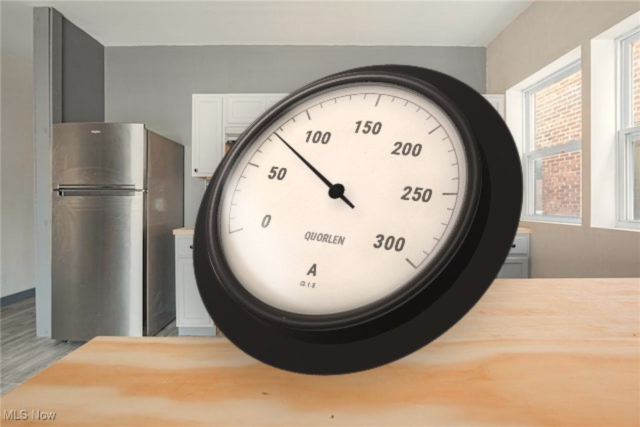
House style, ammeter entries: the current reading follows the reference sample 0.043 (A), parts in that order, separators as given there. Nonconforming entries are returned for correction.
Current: 75 (A)
